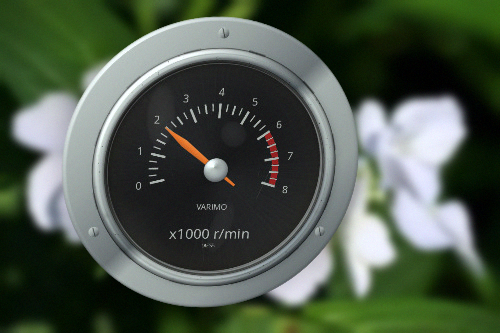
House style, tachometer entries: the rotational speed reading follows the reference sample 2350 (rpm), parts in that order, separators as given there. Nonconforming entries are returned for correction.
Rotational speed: 2000 (rpm)
